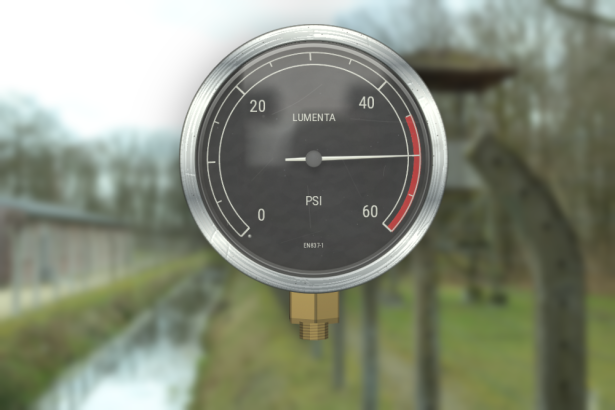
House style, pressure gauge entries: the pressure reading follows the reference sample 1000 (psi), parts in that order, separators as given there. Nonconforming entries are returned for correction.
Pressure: 50 (psi)
